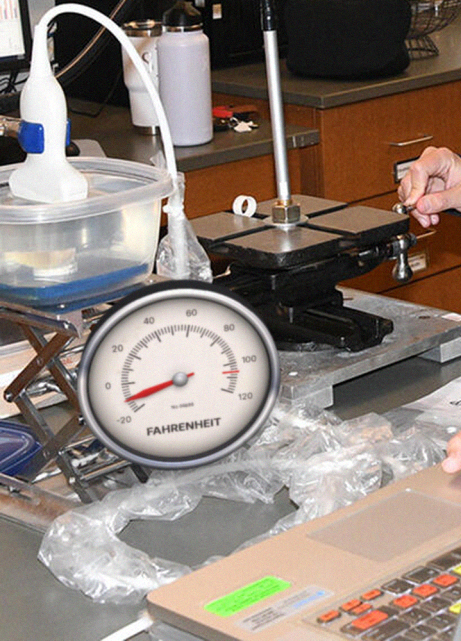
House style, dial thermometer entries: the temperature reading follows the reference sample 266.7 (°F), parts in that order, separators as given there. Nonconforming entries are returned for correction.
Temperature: -10 (°F)
